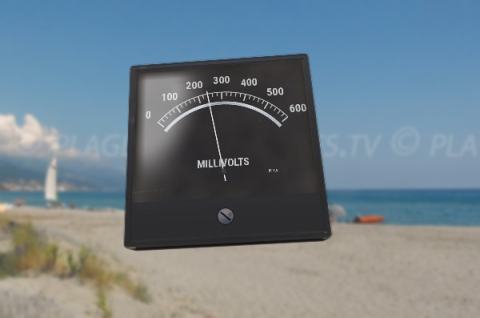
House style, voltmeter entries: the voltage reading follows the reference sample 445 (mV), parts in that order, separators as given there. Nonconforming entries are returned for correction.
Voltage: 240 (mV)
